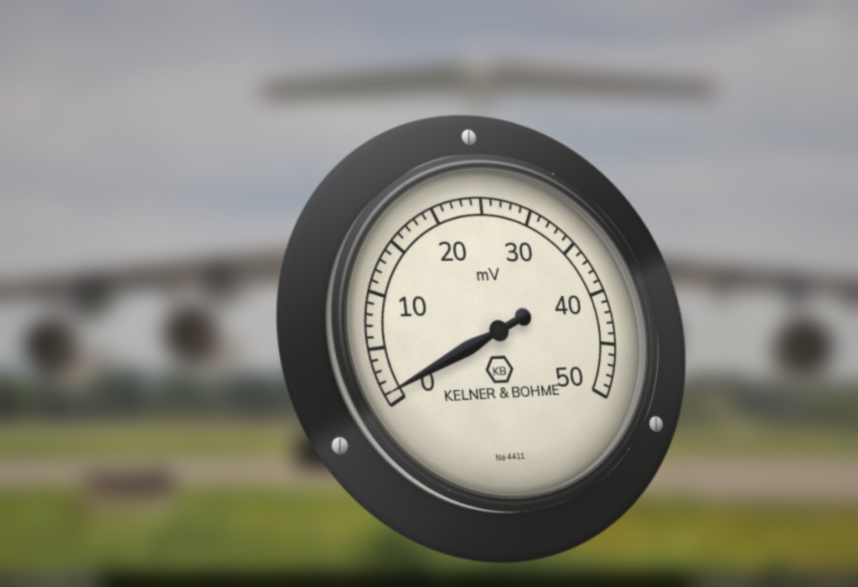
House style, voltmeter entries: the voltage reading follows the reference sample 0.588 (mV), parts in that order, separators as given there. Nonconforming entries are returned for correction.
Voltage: 1 (mV)
